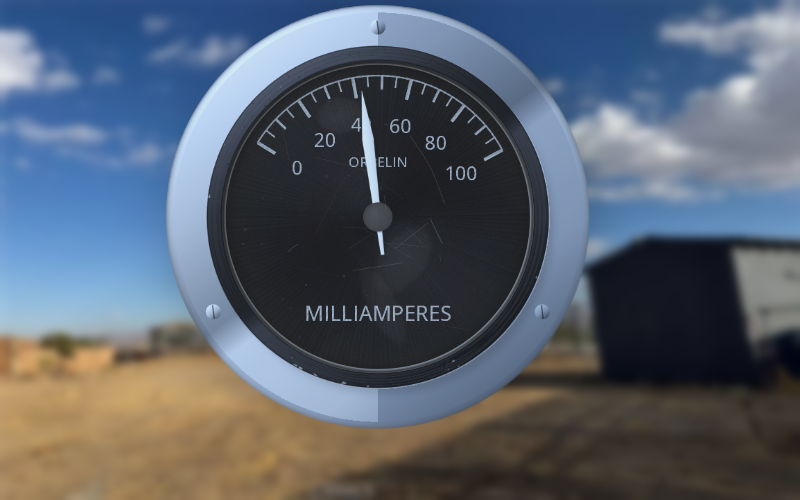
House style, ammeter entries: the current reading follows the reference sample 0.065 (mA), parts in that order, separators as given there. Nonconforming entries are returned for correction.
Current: 42.5 (mA)
